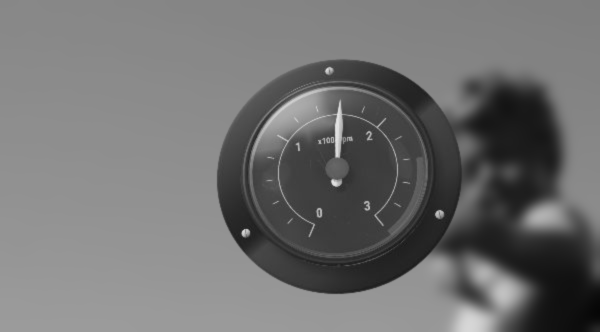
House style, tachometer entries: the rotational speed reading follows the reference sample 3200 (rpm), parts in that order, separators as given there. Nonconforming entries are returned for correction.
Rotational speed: 1600 (rpm)
